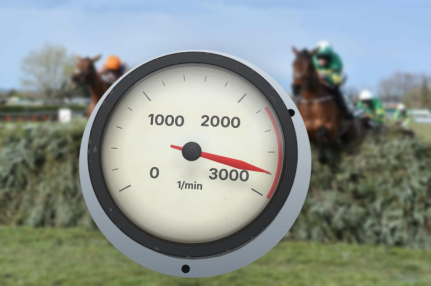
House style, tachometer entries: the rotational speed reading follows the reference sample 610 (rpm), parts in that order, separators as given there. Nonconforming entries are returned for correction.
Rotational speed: 2800 (rpm)
